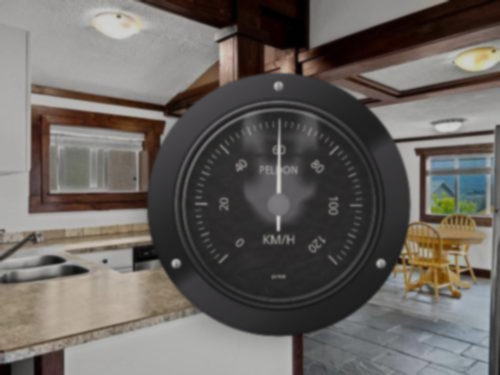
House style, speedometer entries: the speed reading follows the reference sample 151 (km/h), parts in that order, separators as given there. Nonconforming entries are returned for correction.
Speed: 60 (km/h)
